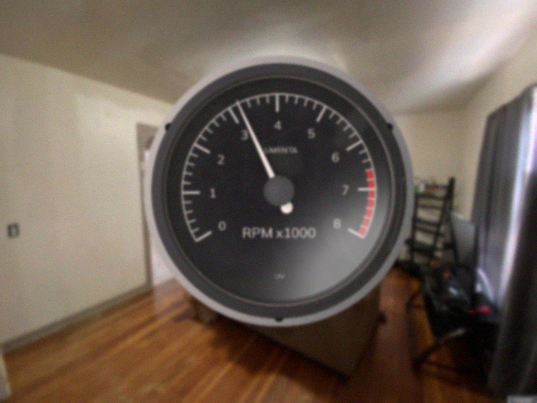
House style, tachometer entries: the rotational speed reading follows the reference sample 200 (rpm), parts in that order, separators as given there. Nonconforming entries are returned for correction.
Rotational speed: 3200 (rpm)
